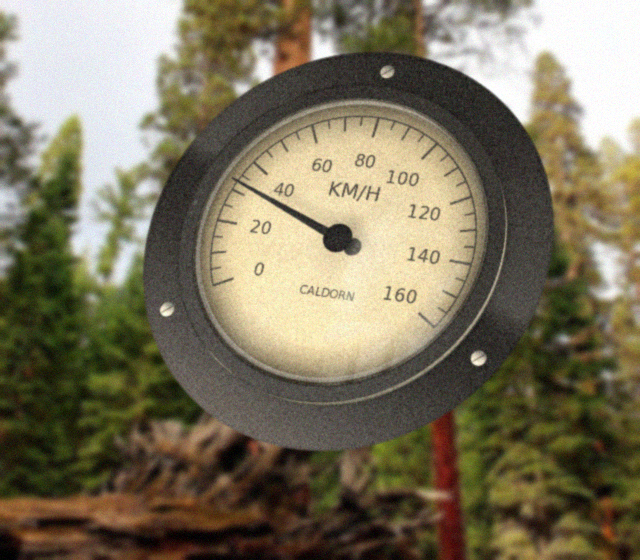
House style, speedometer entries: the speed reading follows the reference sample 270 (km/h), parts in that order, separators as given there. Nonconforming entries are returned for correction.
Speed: 32.5 (km/h)
